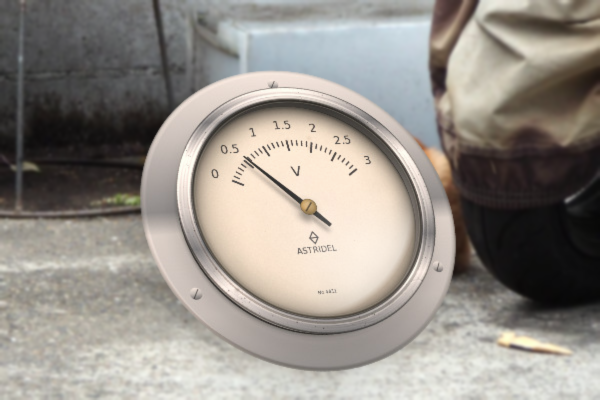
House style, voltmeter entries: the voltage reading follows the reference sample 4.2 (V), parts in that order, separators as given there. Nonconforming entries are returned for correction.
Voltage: 0.5 (V)
